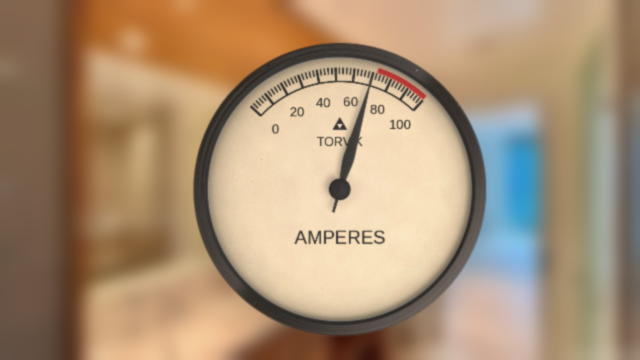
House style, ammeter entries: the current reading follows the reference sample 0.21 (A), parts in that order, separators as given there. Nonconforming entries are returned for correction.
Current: 70 (A)
